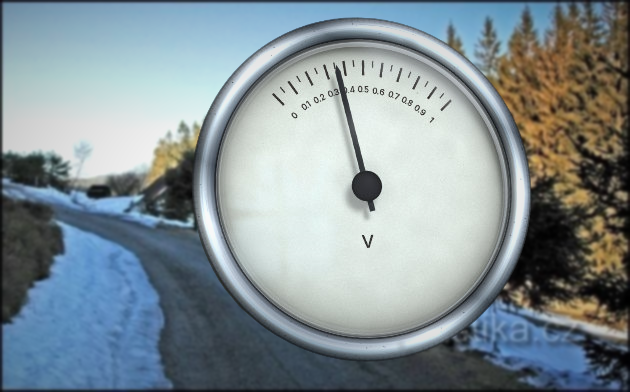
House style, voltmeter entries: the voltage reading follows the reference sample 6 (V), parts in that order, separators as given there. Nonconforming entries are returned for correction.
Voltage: 0.35 (V)
